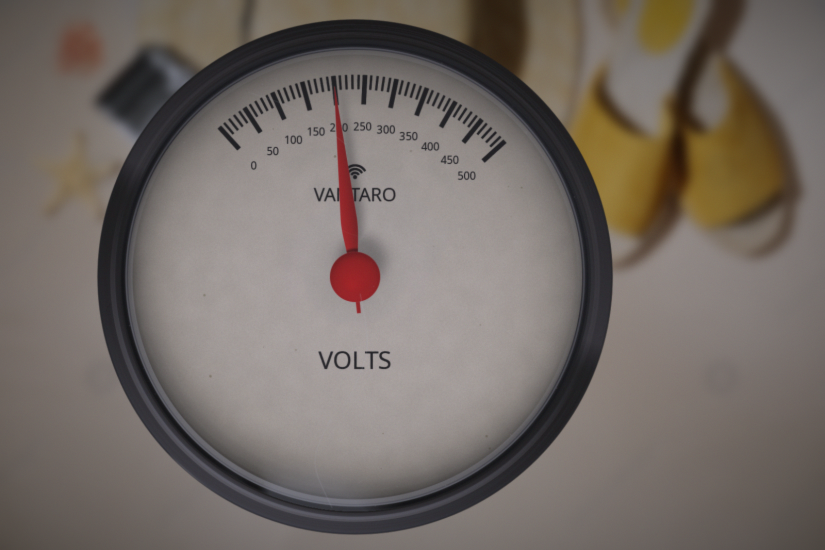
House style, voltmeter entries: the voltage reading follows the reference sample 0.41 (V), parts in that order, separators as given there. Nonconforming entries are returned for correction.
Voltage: 200 (V)
